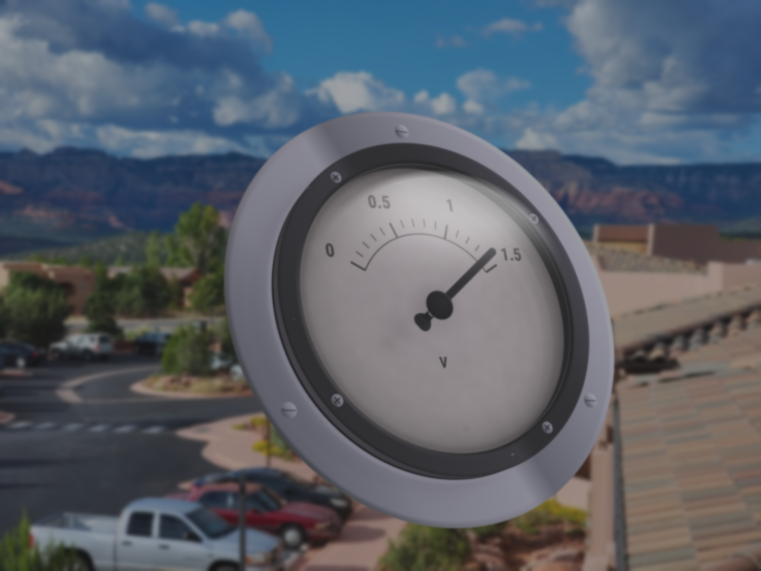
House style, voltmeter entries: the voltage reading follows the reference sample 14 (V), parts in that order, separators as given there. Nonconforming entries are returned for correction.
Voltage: 1.4 (V)
